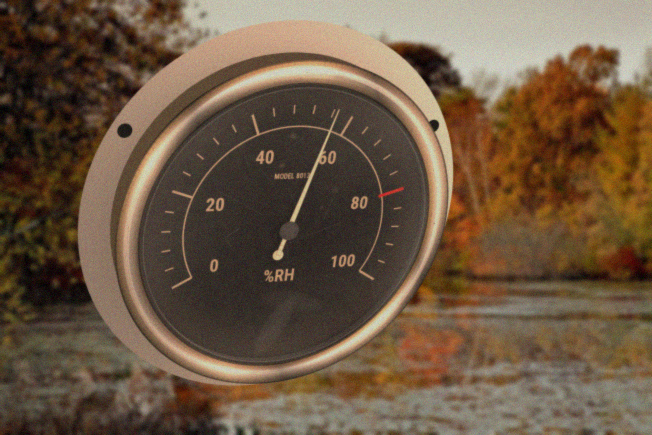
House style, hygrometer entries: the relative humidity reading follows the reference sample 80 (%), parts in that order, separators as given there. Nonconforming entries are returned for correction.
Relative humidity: 56 (%)
